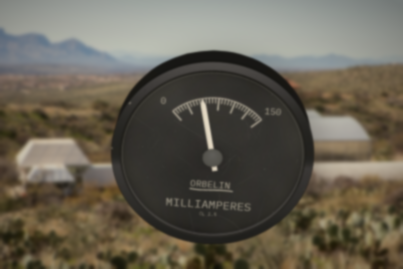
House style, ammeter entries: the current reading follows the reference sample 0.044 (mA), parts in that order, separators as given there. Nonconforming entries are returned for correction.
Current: 50 (mA)
